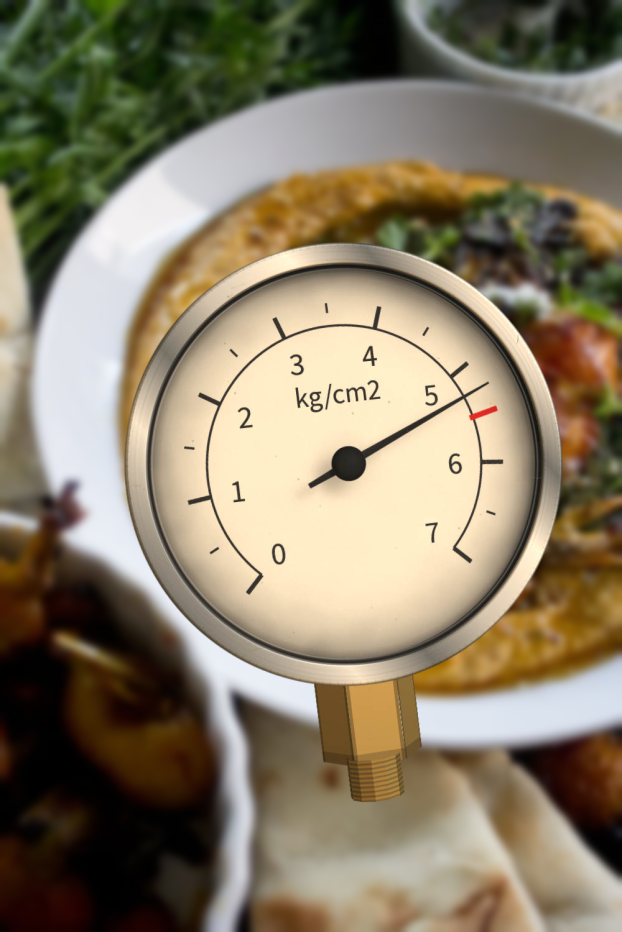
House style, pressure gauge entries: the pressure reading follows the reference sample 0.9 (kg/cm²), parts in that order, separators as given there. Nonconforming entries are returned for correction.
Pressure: 5.25 (kg/cm²)
